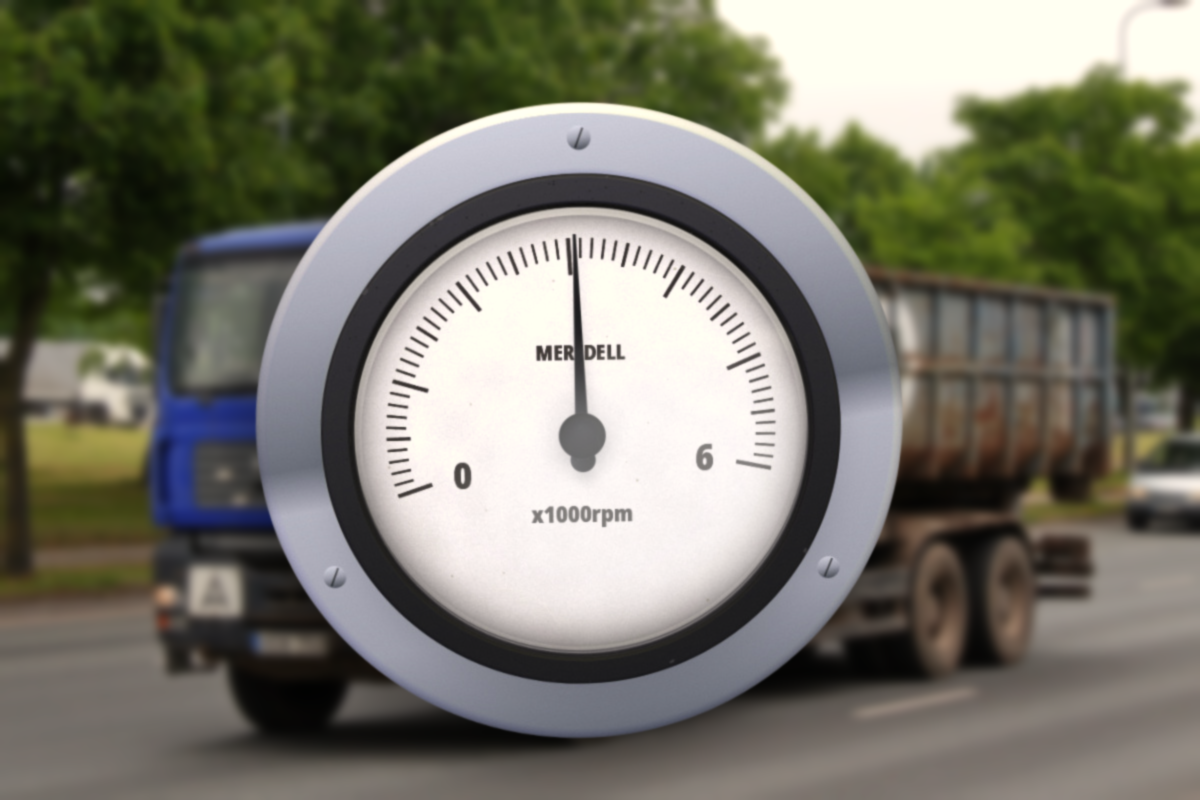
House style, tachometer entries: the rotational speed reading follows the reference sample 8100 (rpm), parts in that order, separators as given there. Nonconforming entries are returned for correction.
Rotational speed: 3050 (rpm)
